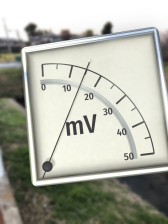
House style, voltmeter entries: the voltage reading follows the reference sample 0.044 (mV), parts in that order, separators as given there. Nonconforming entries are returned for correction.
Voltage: 15 (mV)
